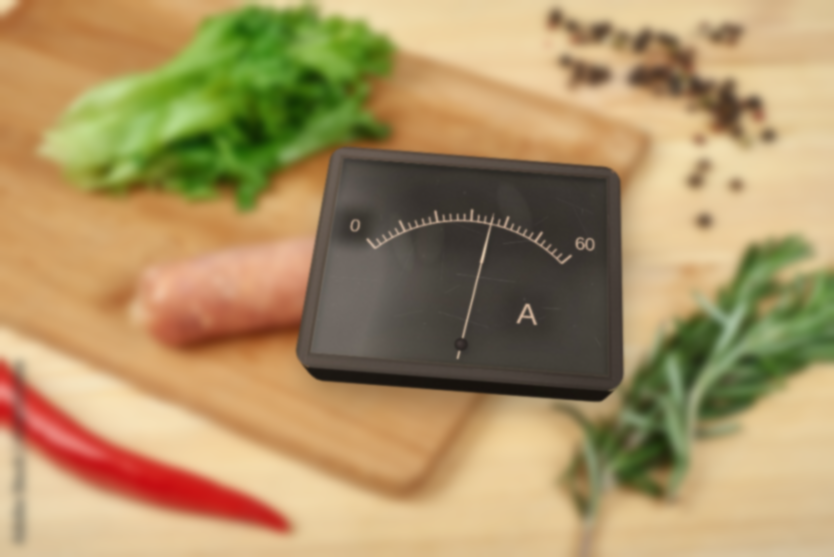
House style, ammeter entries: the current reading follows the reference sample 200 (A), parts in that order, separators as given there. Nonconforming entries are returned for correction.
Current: 36 (A)
